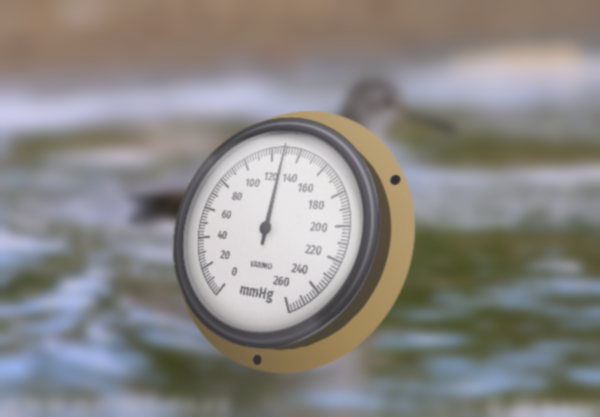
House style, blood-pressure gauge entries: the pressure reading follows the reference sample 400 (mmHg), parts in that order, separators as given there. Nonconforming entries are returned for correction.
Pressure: 130 (mmHg)
